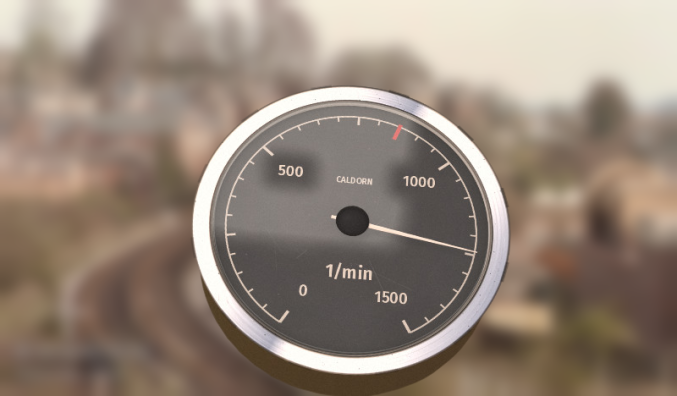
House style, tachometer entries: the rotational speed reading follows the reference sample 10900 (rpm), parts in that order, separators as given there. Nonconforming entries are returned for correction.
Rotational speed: 1250 (rpm)
